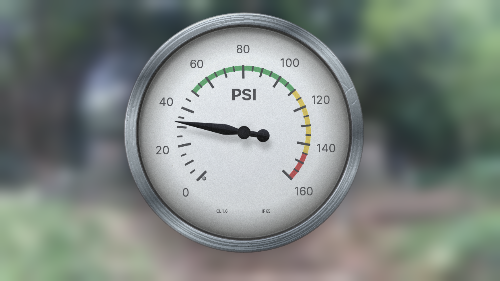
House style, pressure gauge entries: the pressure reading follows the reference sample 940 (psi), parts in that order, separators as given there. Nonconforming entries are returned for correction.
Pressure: 32.5 (psi)
